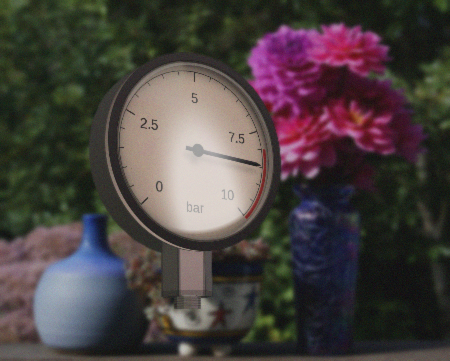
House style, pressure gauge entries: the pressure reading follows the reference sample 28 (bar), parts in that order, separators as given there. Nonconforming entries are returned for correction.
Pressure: 8.5 (bar)
